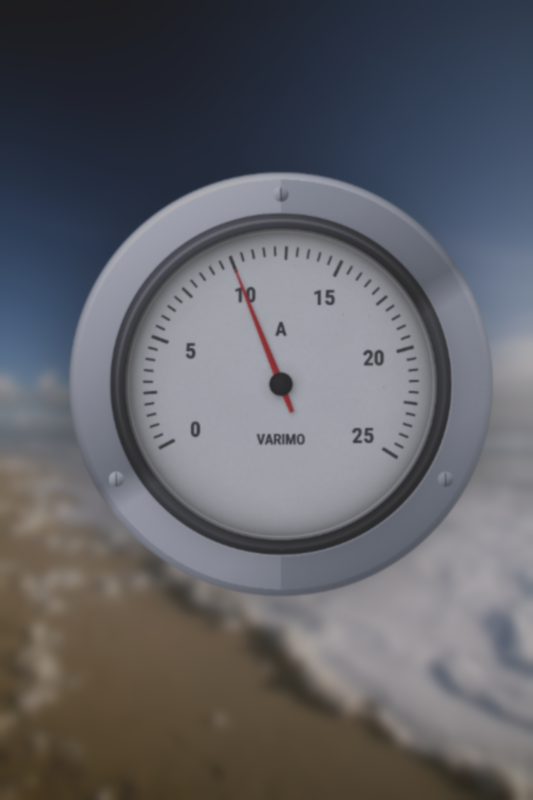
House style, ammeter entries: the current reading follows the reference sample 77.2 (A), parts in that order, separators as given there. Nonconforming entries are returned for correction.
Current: 10 (A)
